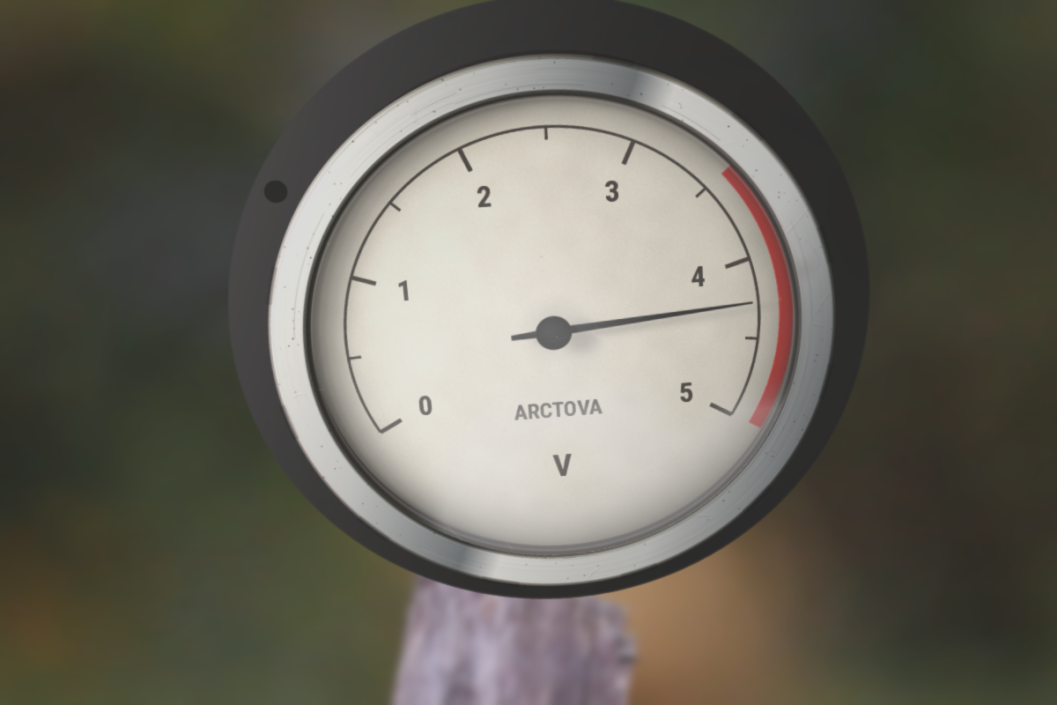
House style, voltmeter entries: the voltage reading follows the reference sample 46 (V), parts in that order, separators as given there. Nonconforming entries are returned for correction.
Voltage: 4.25 (V)
